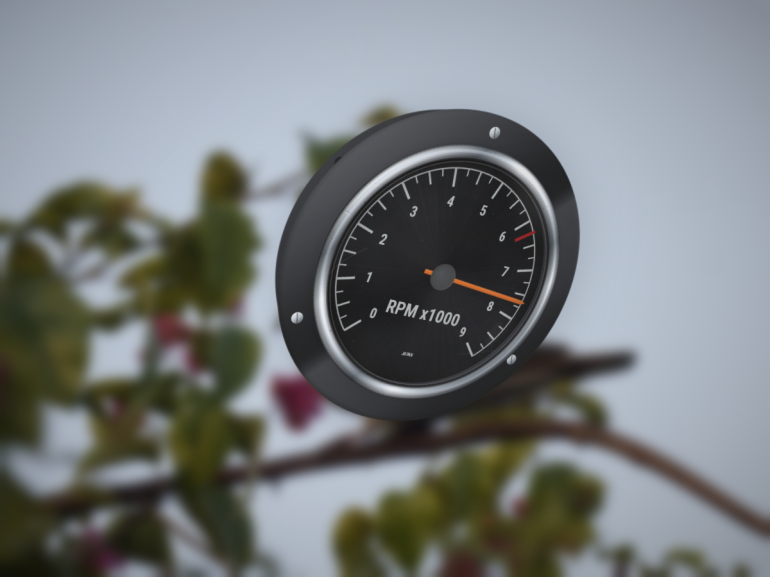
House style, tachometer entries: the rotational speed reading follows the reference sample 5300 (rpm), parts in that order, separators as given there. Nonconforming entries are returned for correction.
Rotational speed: 7625 (rpm)
